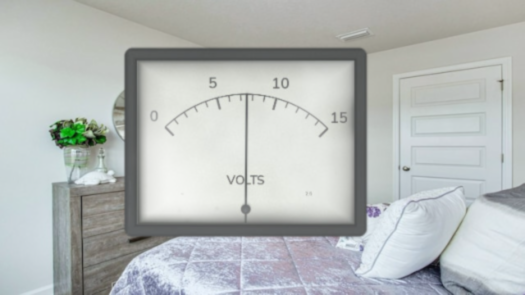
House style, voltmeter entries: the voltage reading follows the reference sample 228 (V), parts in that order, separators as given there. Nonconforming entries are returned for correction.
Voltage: 7.5 (V)
